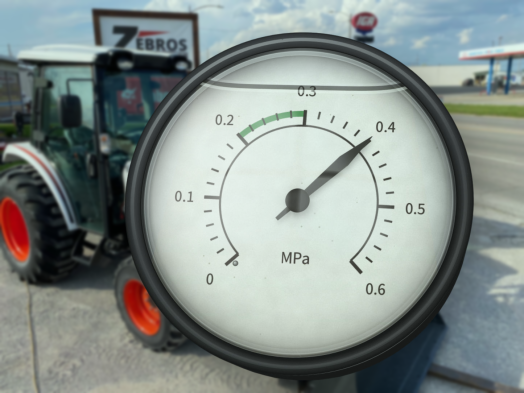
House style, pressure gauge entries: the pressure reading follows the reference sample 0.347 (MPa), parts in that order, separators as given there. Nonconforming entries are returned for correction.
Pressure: 0.4 (MPa)
